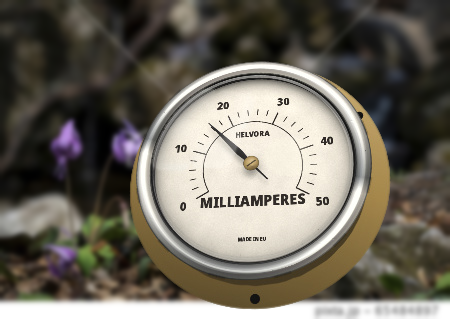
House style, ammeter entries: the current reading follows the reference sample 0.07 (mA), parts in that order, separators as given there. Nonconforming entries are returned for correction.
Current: 16 (mA)
